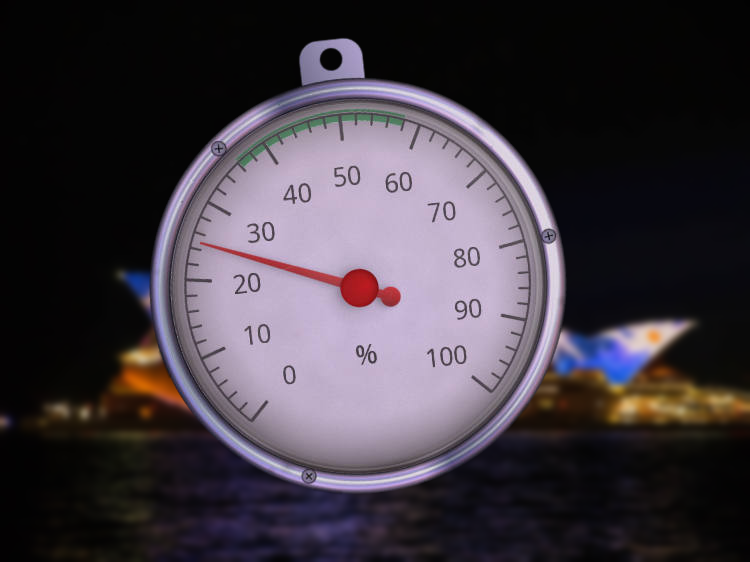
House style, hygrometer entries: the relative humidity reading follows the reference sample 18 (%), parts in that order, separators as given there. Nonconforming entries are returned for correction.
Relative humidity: 25 (%)
